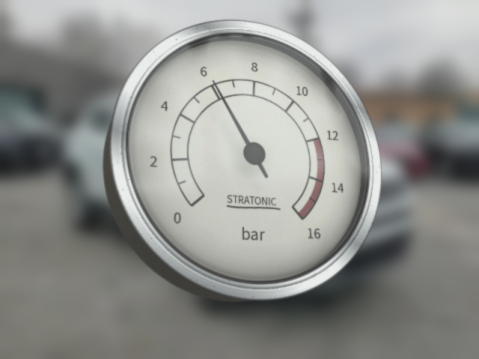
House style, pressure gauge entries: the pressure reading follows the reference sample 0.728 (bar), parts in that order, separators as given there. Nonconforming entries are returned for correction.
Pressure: 6 (bar)
